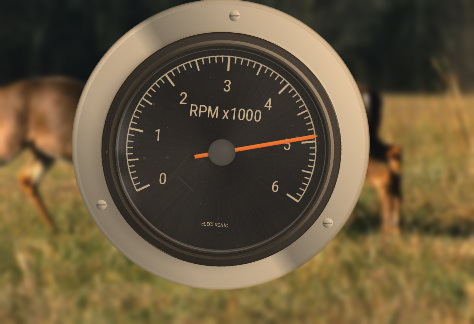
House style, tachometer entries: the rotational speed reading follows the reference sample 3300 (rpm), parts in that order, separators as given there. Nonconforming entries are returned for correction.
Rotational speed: 4900 (rpm)
